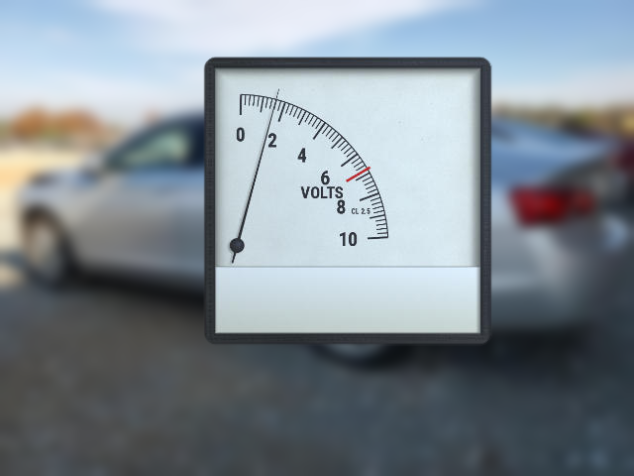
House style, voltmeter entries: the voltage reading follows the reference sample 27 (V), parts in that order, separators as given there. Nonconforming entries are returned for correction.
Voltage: 1.6 (V)
